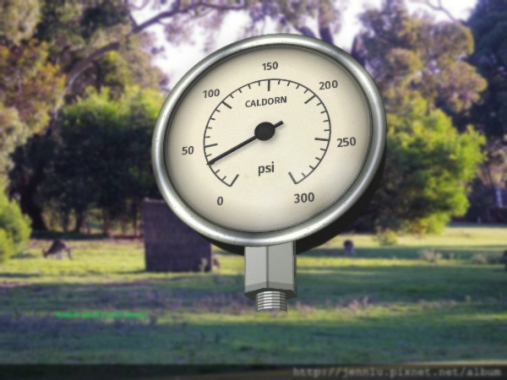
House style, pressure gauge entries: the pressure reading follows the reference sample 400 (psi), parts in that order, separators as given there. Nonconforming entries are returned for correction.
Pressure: 30 (psi)
